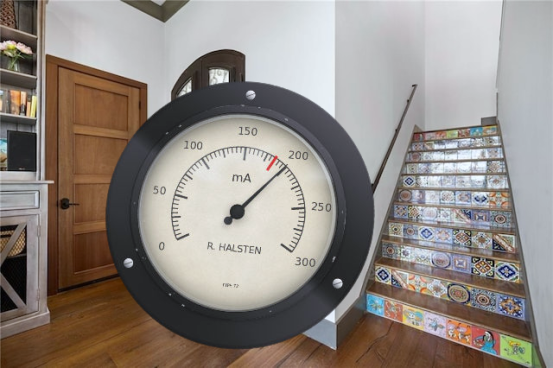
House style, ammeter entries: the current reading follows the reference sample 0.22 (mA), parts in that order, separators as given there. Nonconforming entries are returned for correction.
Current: 200 (mA)
